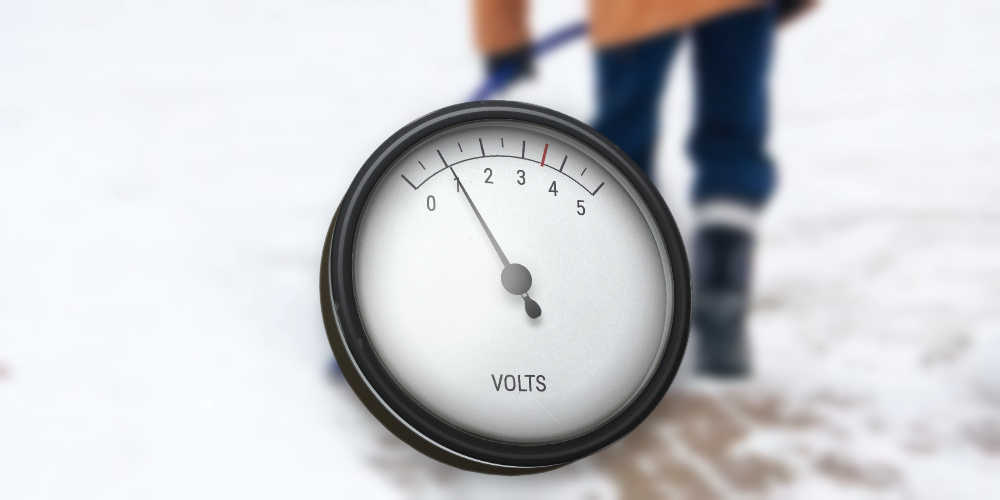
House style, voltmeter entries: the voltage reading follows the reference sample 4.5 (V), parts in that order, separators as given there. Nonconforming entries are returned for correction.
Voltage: 1 (V)
